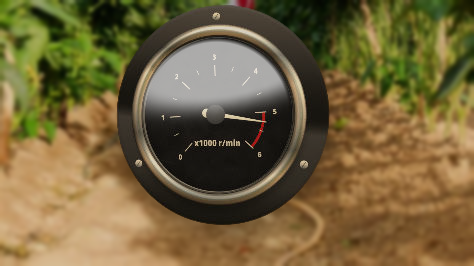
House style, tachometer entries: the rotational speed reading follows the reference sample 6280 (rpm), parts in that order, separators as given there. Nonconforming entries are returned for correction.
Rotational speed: 5250 (rpm)
